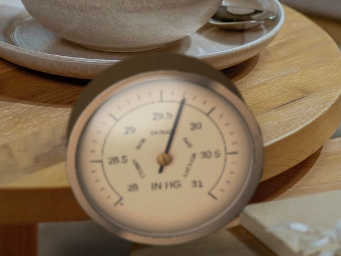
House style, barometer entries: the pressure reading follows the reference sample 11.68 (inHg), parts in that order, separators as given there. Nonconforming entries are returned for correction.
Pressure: 29.7 (inHg)
